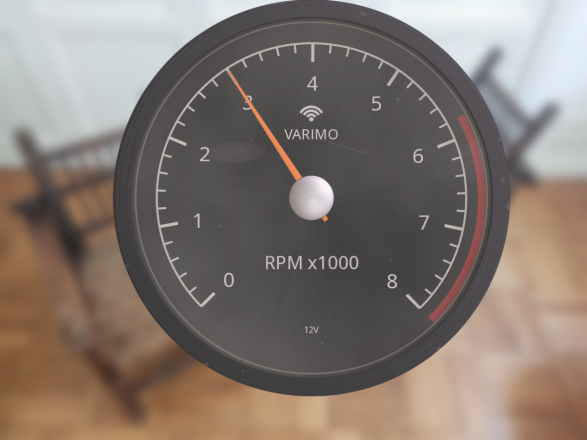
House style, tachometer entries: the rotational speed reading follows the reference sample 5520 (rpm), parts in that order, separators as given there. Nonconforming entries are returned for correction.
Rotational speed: 3000 (rpm)
